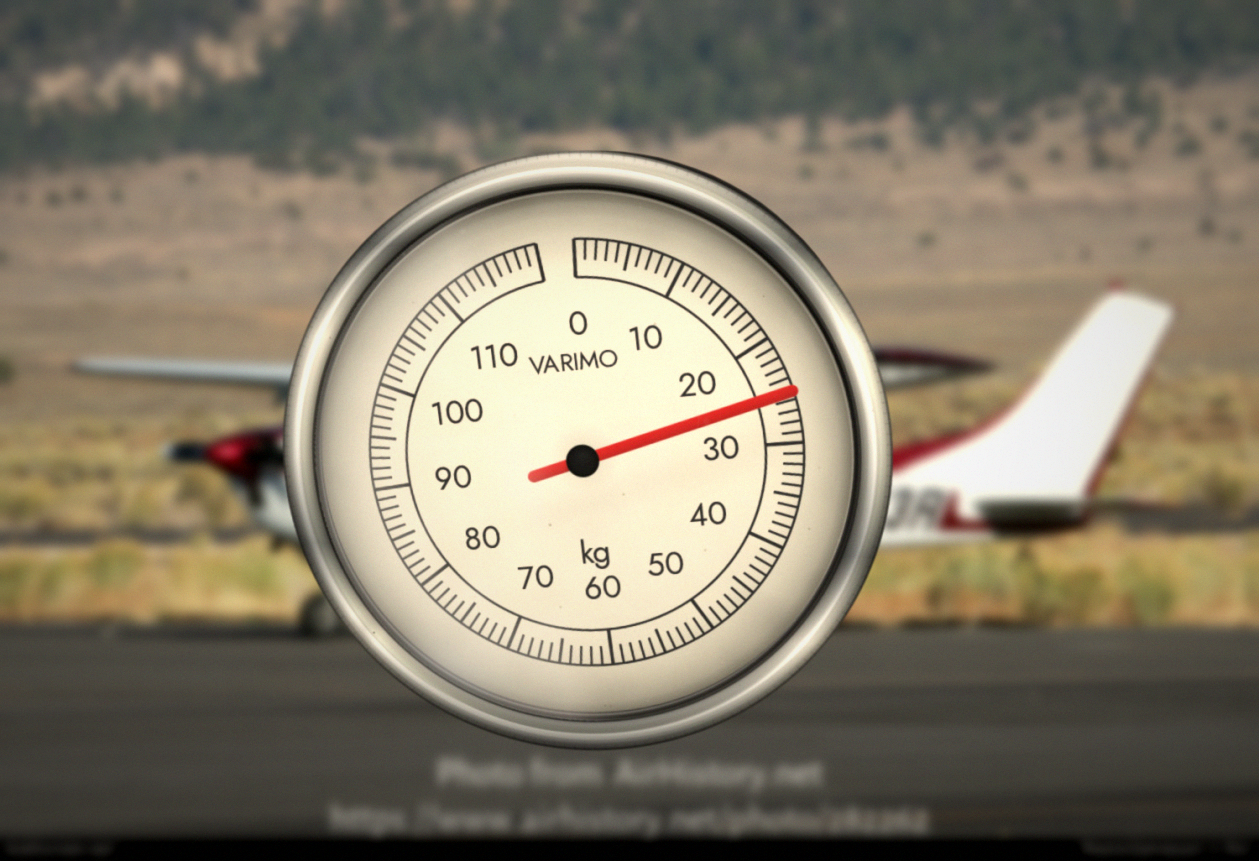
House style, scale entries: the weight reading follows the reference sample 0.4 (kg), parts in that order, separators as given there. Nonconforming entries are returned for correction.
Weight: 25 (kg)
